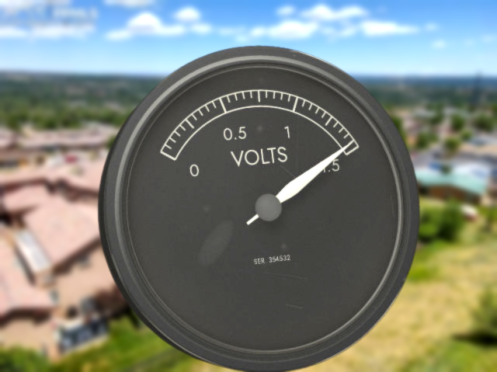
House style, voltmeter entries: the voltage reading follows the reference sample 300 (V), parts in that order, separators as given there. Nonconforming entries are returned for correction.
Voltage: 1.45 (V)
